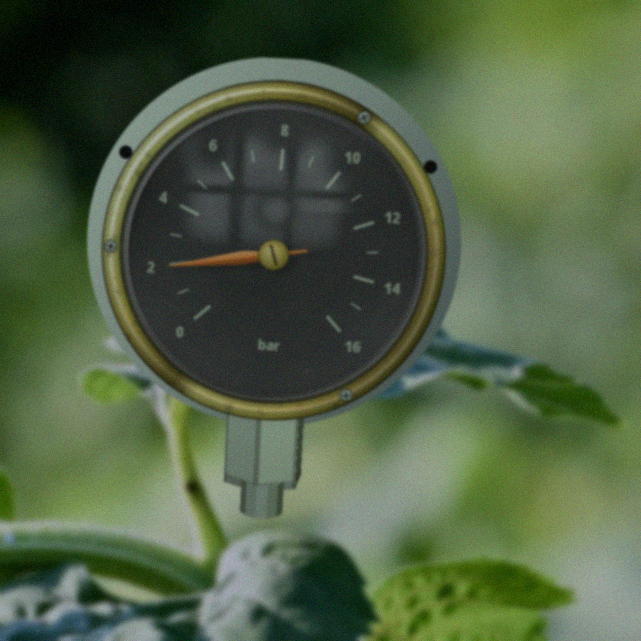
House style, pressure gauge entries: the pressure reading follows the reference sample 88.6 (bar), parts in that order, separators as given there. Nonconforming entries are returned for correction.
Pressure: 2 (bar)
